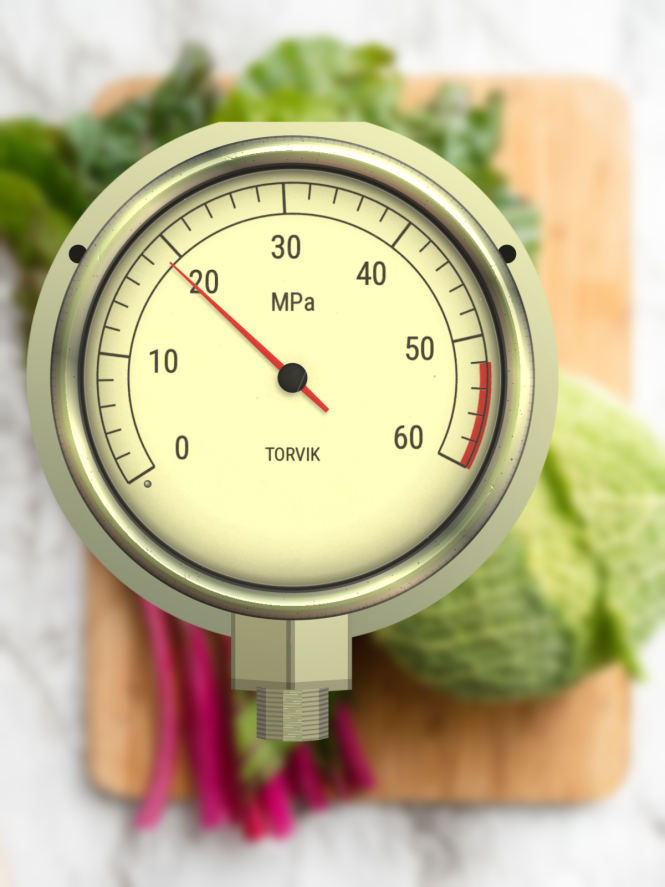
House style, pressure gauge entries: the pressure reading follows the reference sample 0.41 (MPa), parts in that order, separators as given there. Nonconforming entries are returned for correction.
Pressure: 19 (MPa)
